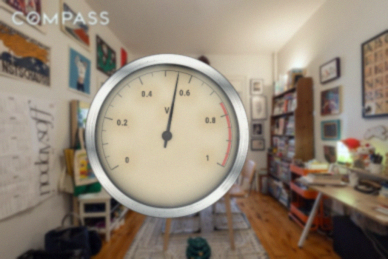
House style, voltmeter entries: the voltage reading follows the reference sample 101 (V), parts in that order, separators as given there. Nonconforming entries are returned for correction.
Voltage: 0.55 (V)
